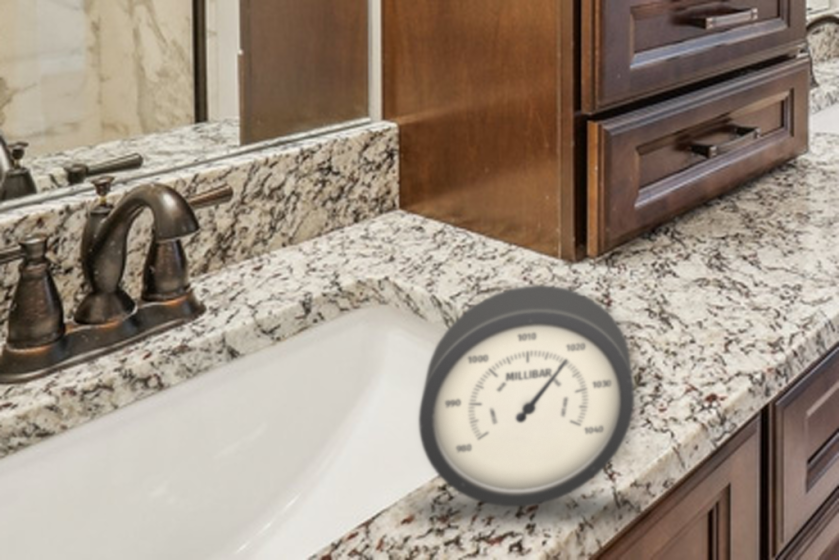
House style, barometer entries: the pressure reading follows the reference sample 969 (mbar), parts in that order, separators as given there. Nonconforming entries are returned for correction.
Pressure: 1020 (mbar)
